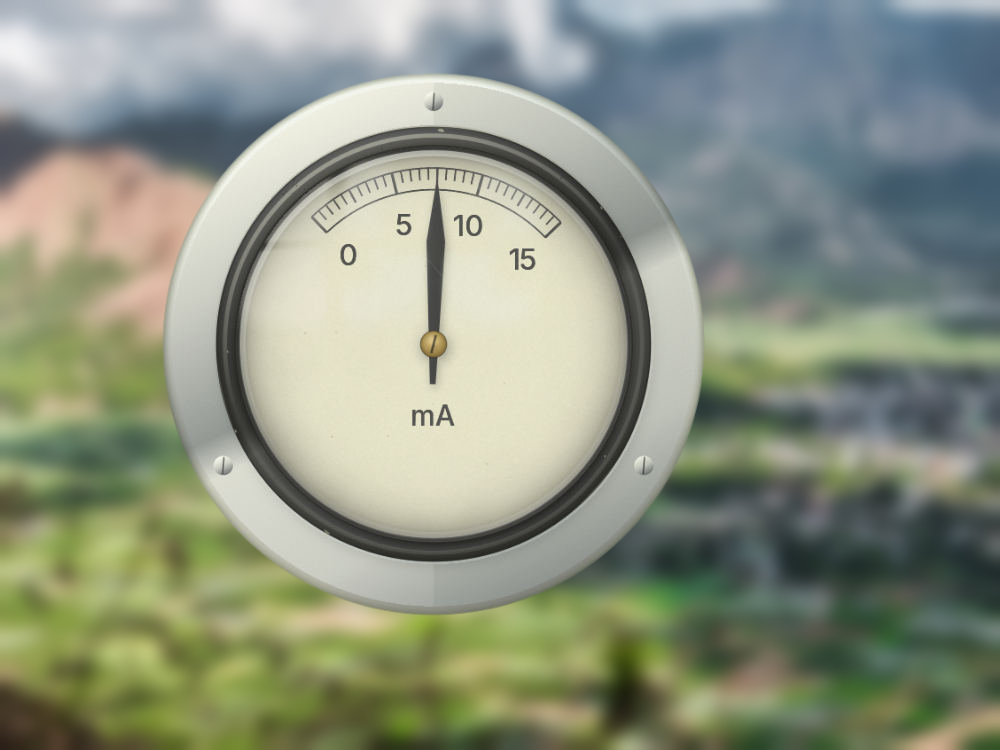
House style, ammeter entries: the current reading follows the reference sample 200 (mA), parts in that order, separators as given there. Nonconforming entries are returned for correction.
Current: 7.5 (mA)
